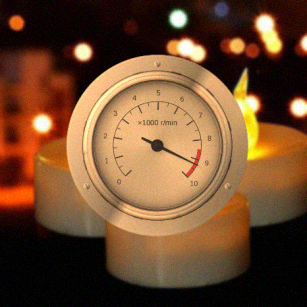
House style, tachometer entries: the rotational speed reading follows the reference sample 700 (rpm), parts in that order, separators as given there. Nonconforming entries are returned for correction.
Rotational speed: 9250 (rpm)
